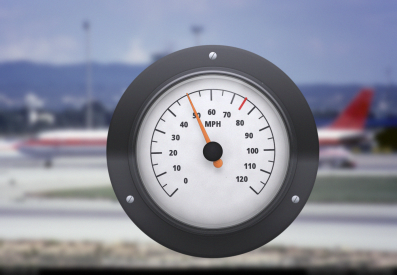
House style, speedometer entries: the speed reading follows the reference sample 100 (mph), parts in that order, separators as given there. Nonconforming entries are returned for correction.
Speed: 50 (mph)
